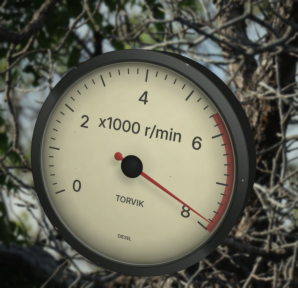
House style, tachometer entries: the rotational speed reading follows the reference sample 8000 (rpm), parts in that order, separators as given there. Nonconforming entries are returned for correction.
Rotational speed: 7800 (rpm)
